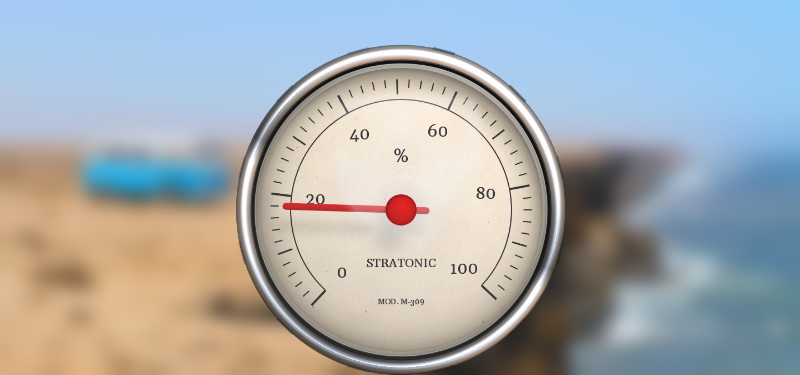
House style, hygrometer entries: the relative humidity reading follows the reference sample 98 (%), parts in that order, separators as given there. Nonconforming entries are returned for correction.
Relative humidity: 18 (%)
